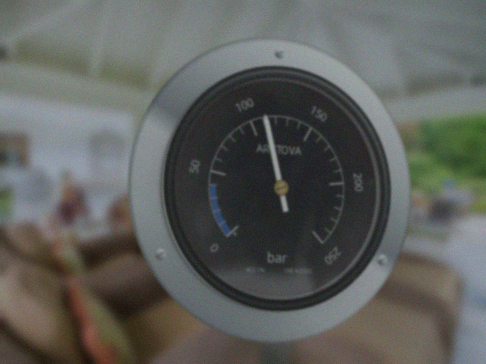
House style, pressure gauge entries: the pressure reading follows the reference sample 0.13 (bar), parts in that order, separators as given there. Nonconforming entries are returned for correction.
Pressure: 110 (bar)
